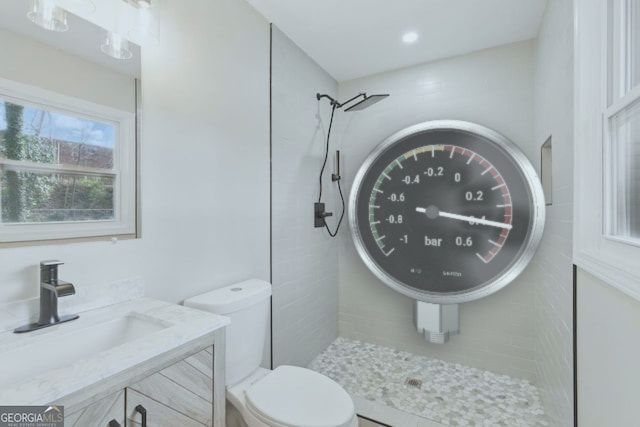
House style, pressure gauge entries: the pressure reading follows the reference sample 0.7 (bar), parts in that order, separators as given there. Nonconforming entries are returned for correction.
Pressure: 0.4 (bar)
